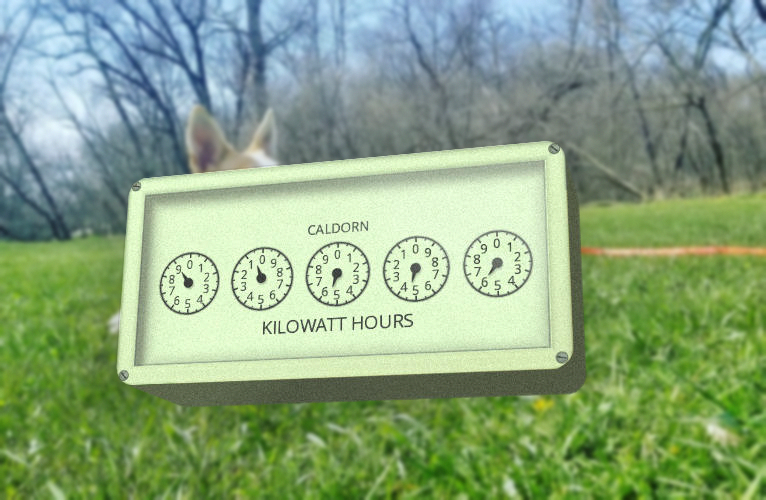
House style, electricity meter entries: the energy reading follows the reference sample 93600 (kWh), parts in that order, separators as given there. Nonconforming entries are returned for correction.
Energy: 90546 (kWh)
